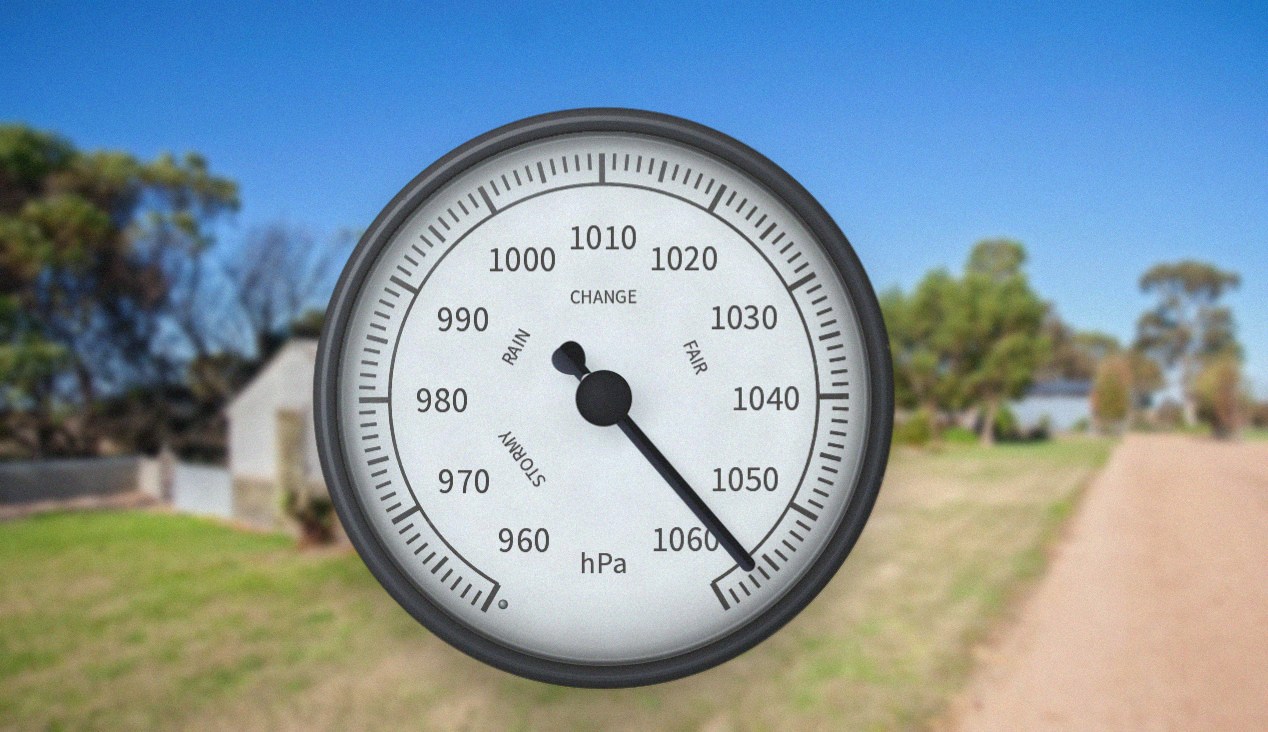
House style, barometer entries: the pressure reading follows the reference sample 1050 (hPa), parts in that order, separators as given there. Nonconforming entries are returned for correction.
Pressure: 1056.5 (hPa)
